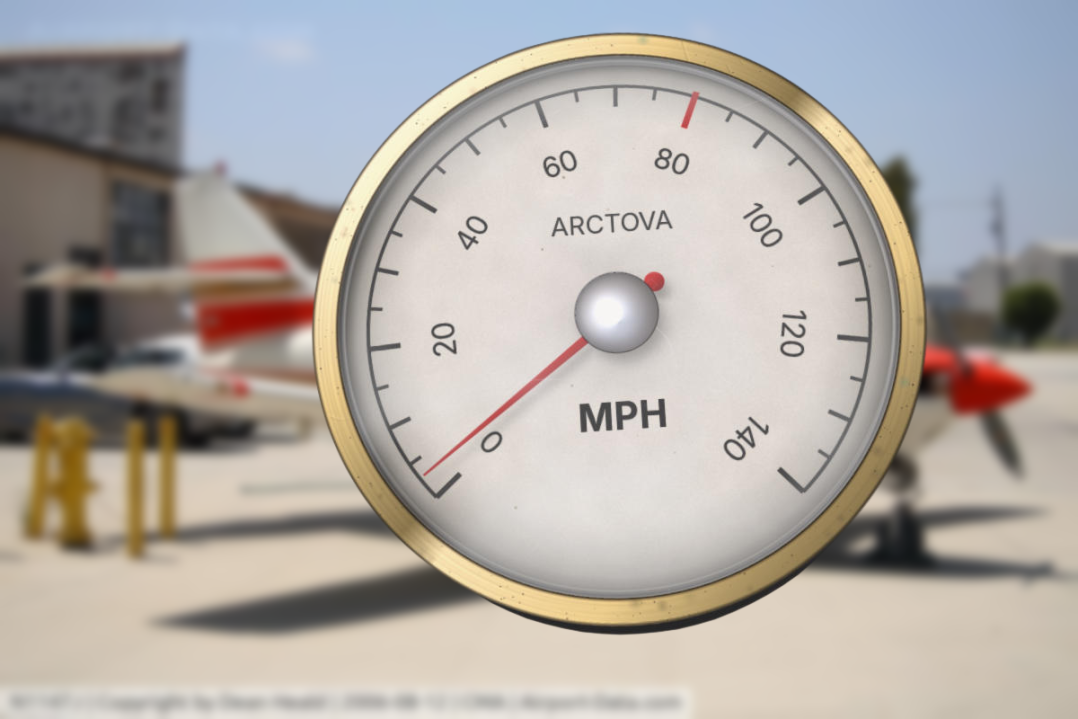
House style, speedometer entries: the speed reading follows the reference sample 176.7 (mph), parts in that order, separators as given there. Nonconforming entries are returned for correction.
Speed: 2.5 (mph)
